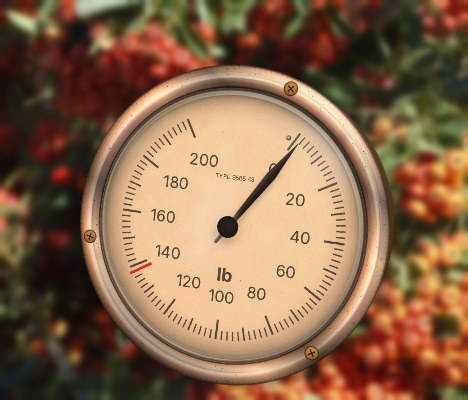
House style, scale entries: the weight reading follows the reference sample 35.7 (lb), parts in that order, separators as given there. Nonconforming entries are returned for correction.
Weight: 2 (lb)
